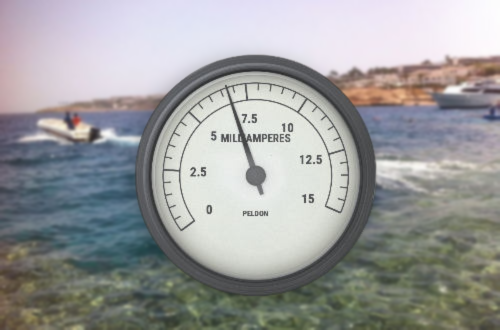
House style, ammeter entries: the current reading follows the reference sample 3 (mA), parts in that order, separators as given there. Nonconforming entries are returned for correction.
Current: 6.75 (mA)
